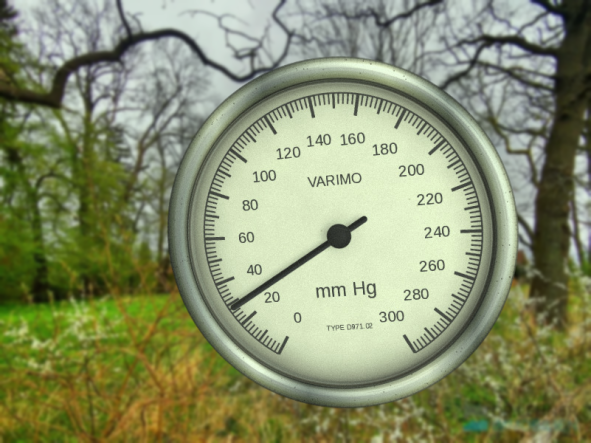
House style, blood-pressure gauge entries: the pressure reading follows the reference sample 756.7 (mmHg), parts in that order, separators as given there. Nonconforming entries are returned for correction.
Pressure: 28 (mmHg)
